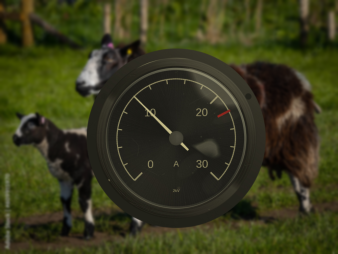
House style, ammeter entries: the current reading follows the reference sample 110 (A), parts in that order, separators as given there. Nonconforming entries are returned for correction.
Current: 10 (A)
